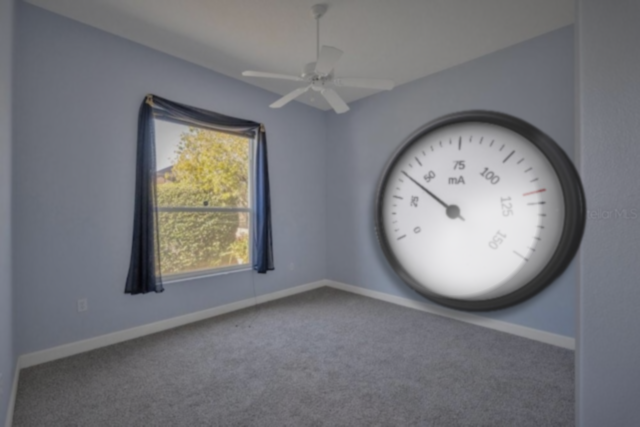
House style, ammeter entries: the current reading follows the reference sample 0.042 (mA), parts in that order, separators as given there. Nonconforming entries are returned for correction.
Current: 40 (mA)
